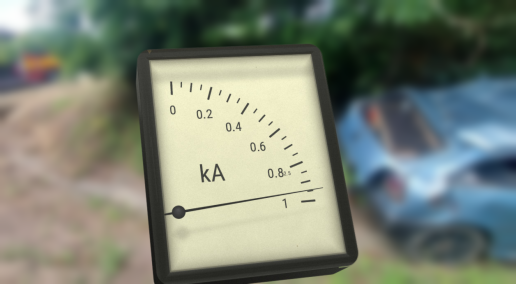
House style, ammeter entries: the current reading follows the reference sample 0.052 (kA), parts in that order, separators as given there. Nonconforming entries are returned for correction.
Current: 0.95 (kA)
